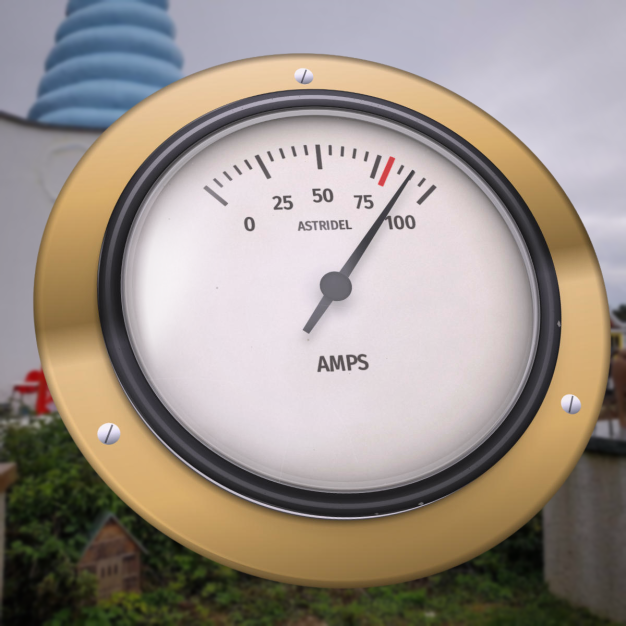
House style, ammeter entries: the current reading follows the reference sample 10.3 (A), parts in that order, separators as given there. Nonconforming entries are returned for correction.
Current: 90 (A)
